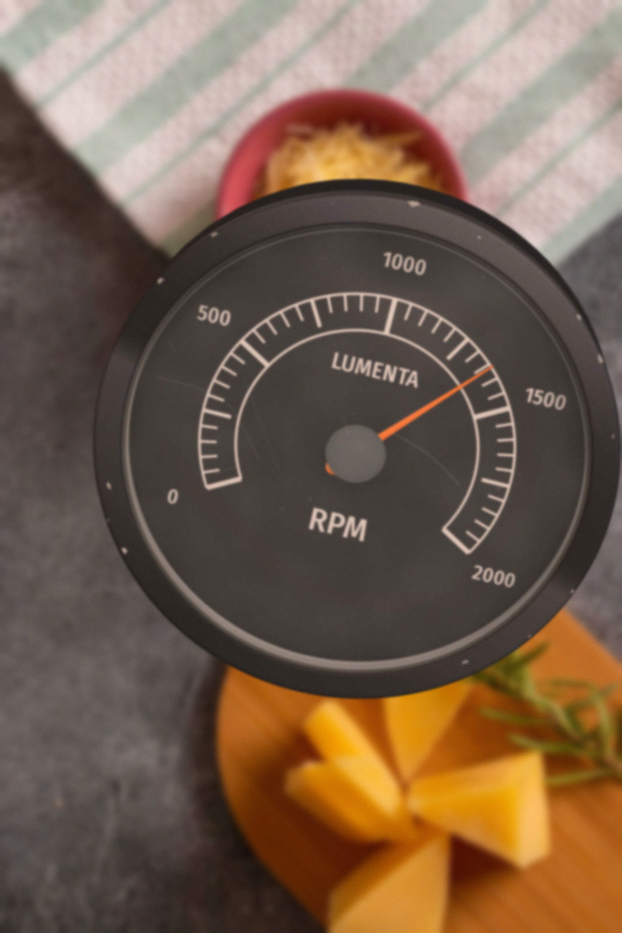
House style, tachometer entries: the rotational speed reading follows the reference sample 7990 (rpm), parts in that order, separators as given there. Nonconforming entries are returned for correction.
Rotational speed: 1350 (rpm)
